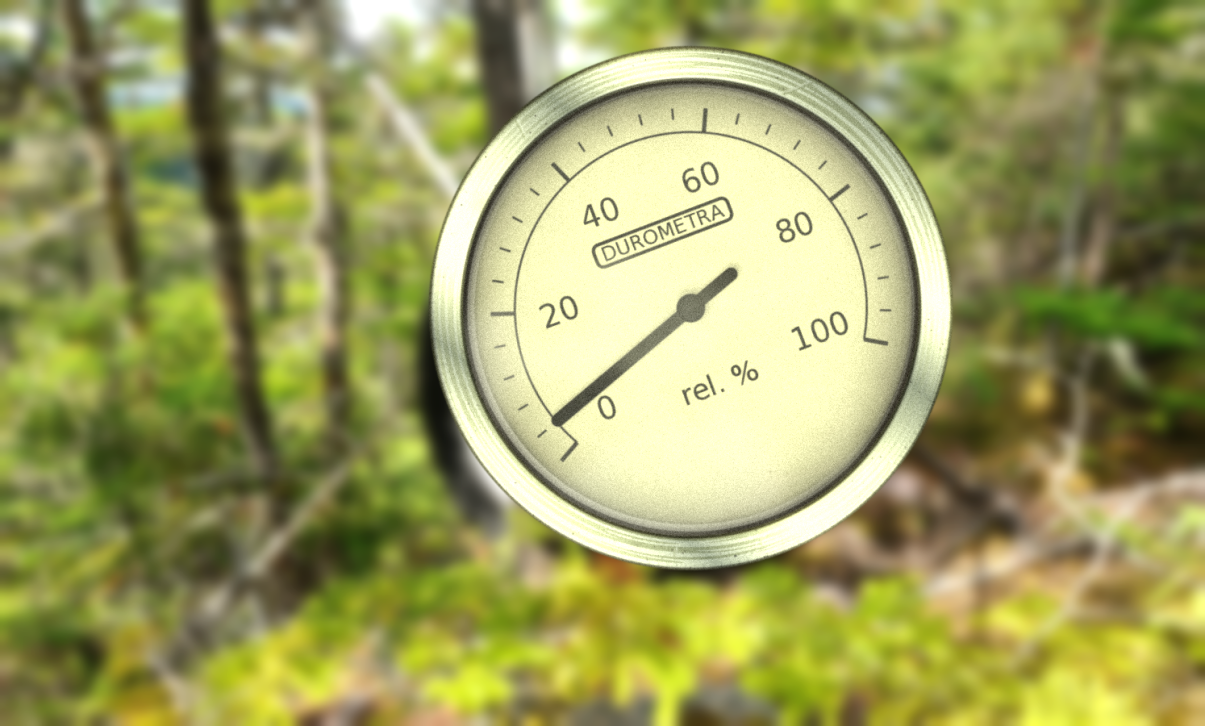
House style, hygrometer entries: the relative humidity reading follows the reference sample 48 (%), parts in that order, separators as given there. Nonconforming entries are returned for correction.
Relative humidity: 4 (%)
